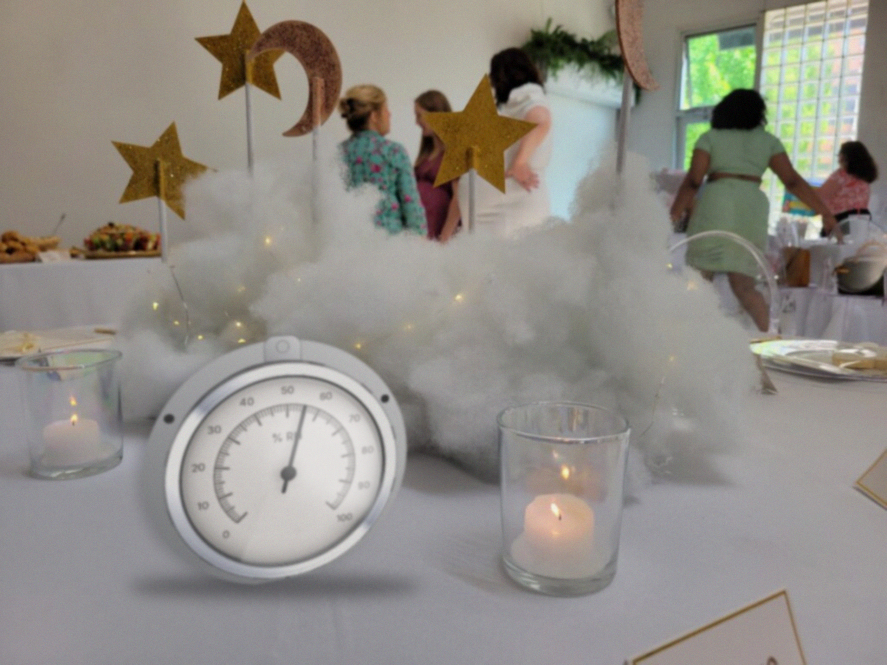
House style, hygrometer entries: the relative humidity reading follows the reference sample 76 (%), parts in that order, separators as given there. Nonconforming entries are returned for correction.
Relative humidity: 55 (%)
